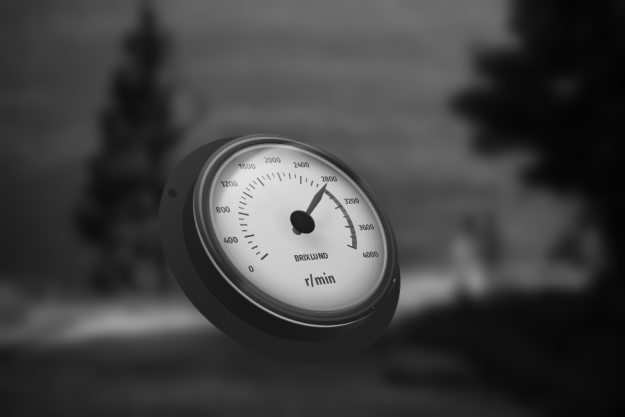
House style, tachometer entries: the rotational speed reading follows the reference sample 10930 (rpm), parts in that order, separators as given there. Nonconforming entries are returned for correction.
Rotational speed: 2800 (rpm)
